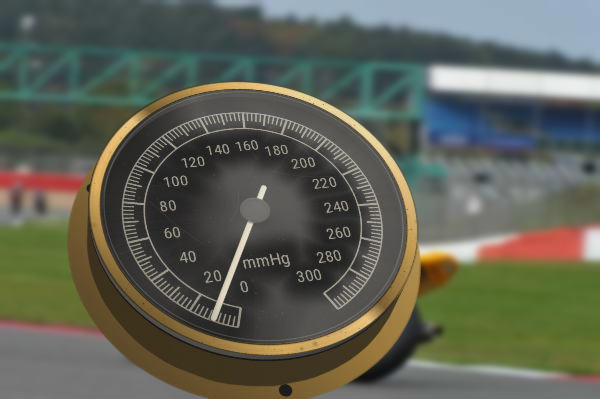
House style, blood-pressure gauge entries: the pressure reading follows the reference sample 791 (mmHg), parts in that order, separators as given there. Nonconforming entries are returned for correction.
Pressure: 10 (mmHg)
